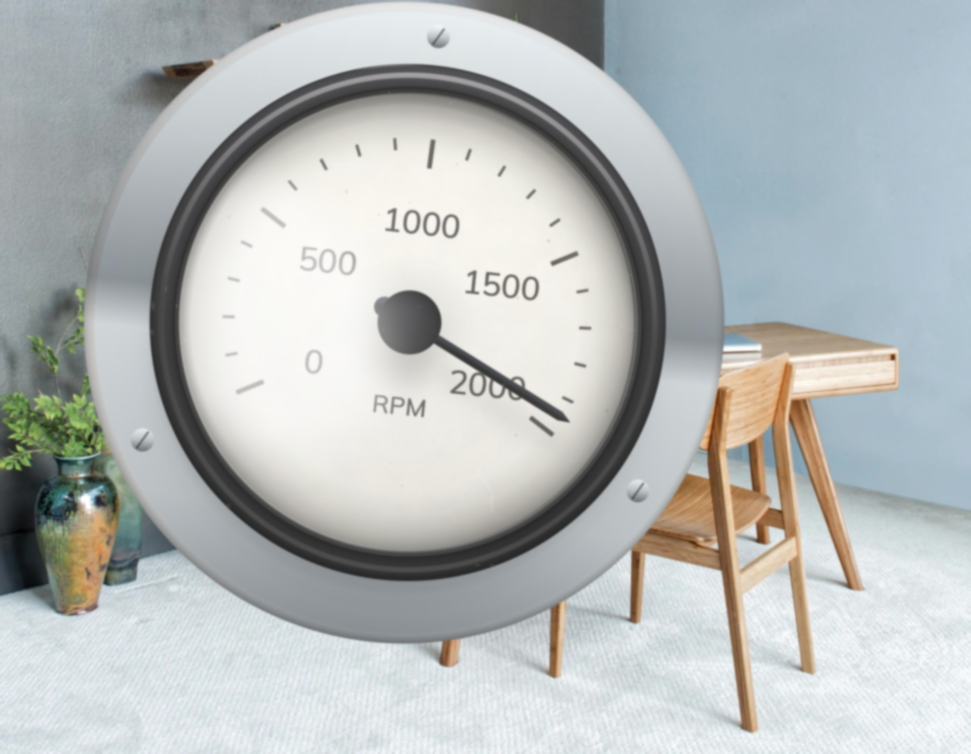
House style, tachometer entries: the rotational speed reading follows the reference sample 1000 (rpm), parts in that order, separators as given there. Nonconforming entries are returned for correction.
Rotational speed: 1950 (rpm)
